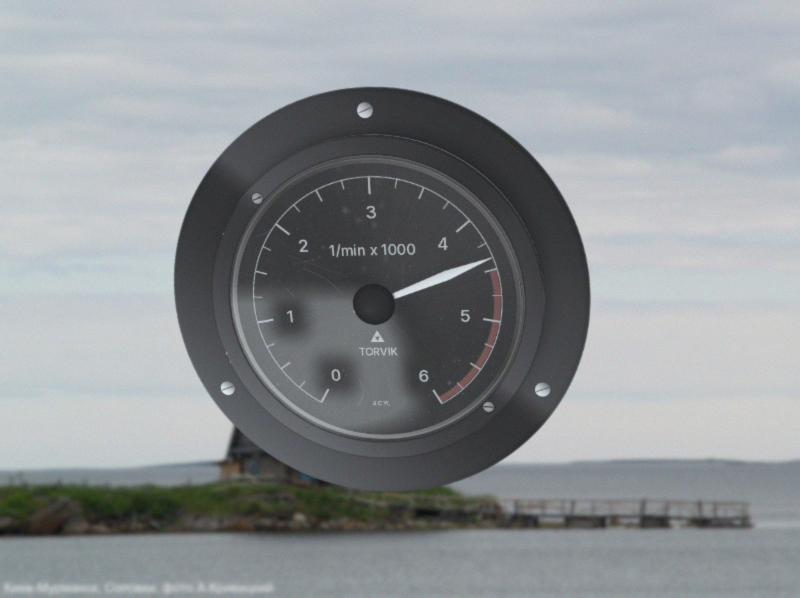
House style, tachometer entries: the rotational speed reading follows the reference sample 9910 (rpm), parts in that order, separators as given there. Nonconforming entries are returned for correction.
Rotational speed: 4375 (rpm)
